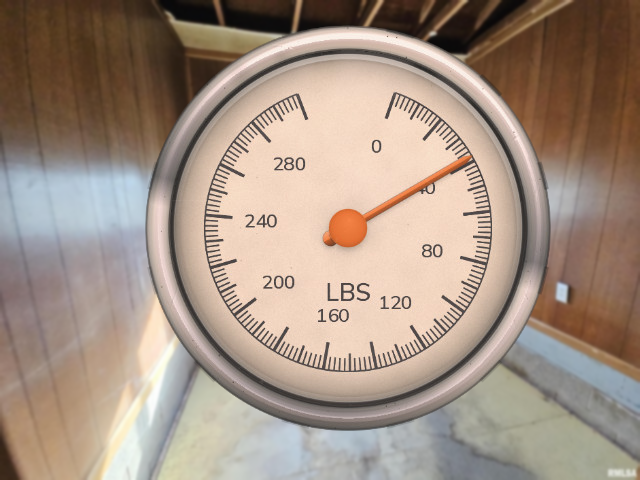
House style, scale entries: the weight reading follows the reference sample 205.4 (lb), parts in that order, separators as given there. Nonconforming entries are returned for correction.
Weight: 38 (lb)
